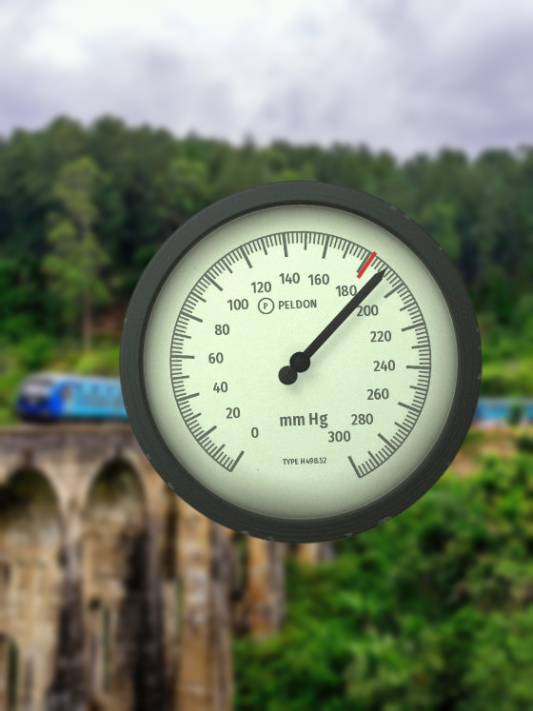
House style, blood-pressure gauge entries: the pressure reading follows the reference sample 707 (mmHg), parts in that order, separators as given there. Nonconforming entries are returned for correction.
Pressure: 190 (mmHg)
